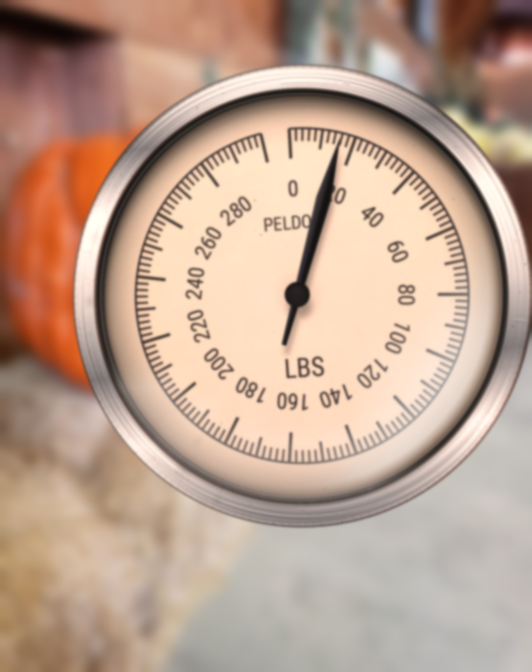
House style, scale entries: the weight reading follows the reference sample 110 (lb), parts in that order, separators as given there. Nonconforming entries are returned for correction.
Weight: 16 (lb)
